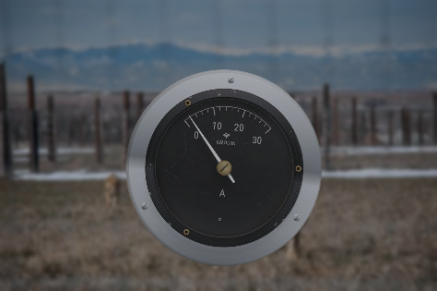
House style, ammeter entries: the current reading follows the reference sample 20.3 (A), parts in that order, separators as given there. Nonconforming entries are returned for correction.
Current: 2 (A)
